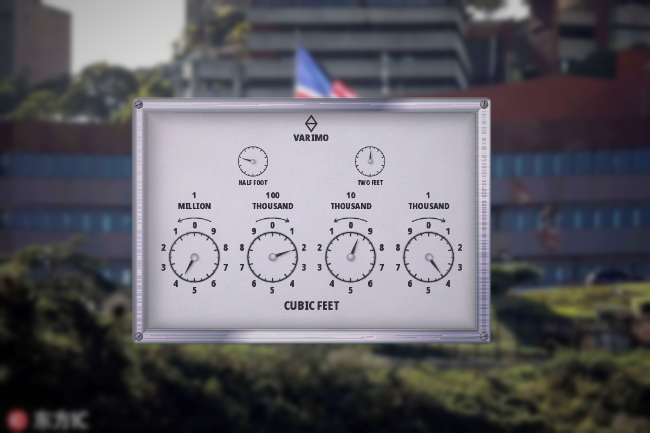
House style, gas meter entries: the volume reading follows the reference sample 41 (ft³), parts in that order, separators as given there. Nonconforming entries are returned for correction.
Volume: 419400 (ft³)
